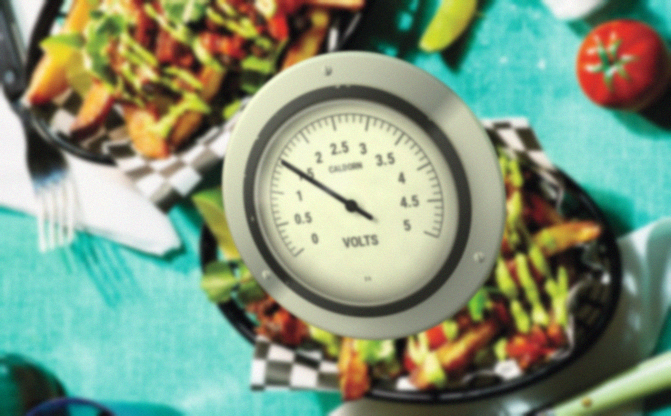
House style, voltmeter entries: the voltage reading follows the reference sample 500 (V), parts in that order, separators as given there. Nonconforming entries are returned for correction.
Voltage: 1.5 (V)
